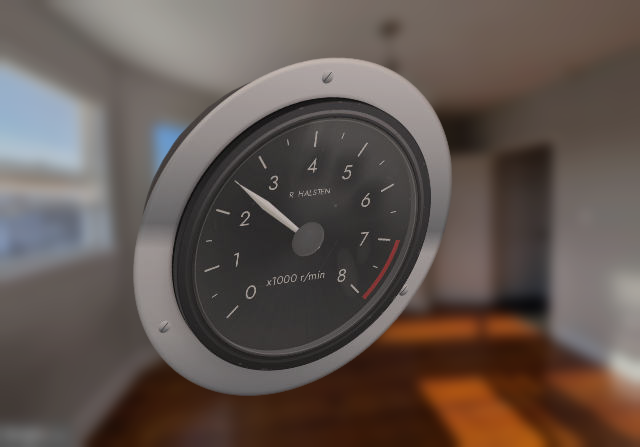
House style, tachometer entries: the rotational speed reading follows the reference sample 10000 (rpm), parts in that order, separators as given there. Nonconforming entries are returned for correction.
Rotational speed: 2500 (rpm)
